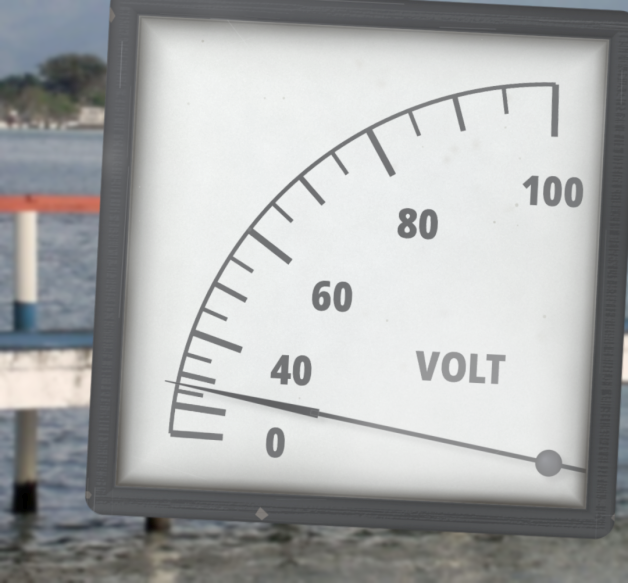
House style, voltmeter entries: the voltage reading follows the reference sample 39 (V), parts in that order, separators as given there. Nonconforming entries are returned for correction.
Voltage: 27.5 (V)
